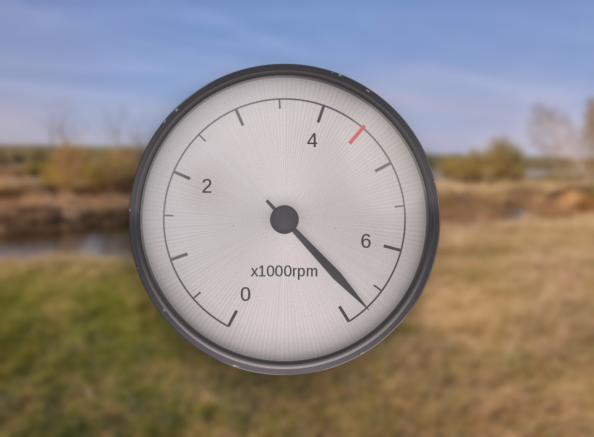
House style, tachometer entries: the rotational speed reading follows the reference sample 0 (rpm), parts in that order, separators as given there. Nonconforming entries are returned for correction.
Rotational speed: 6750 (rpm)
